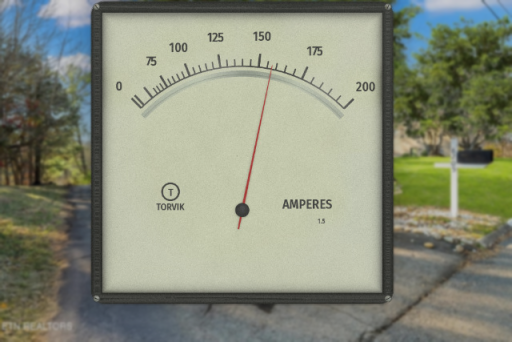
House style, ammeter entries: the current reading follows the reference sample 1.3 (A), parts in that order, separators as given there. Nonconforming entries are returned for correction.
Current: 157.5 (A)
